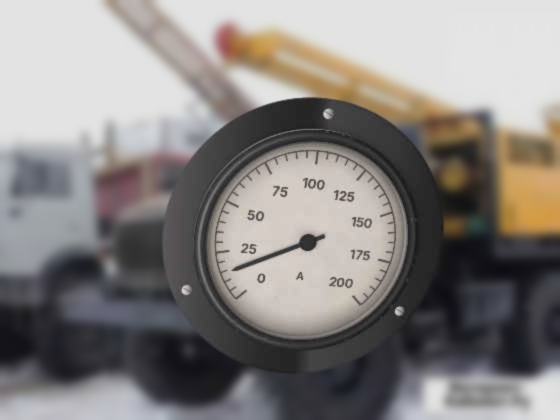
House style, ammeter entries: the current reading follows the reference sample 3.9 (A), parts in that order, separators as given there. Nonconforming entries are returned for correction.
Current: 15 (A)
